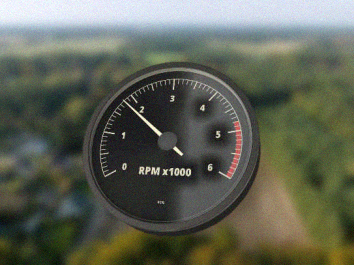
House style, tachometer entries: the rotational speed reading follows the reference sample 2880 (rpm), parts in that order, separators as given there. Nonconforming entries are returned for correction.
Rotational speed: 1800 (rpm)
